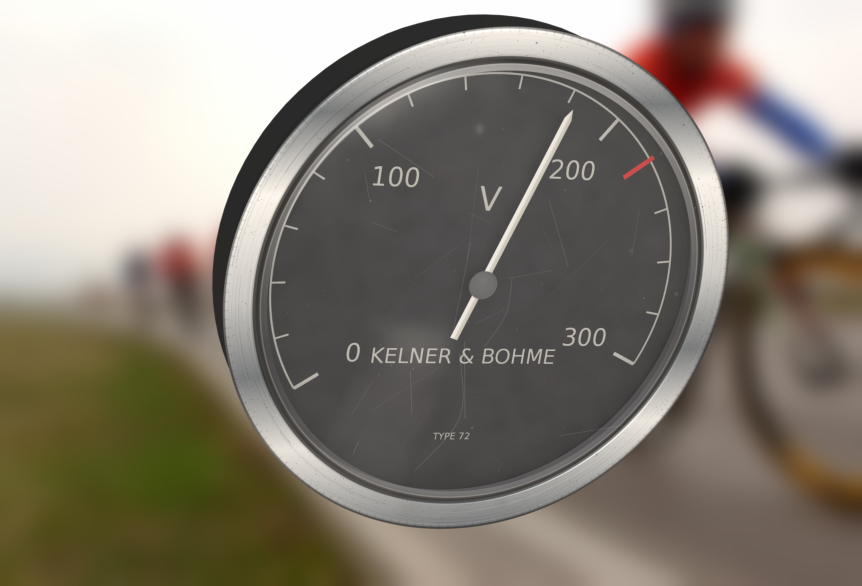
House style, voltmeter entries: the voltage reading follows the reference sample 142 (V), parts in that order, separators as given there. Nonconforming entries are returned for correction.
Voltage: 180 (V)
